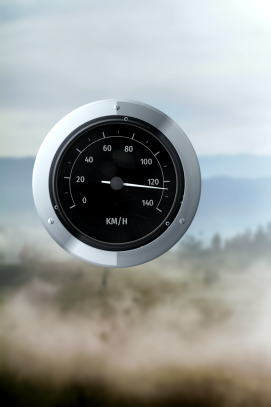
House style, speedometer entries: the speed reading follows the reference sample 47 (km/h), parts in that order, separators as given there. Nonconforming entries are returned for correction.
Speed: 125 (km/h)
